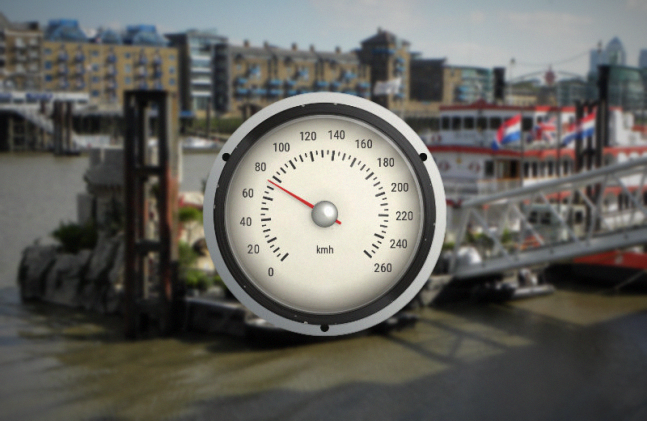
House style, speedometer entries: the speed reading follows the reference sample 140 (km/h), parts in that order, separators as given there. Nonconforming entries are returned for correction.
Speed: 75 (km/h)
